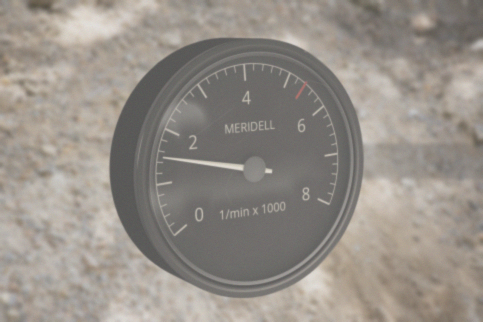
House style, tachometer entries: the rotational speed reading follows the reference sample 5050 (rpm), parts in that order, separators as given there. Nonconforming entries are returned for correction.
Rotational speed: 1500 (rpm)
